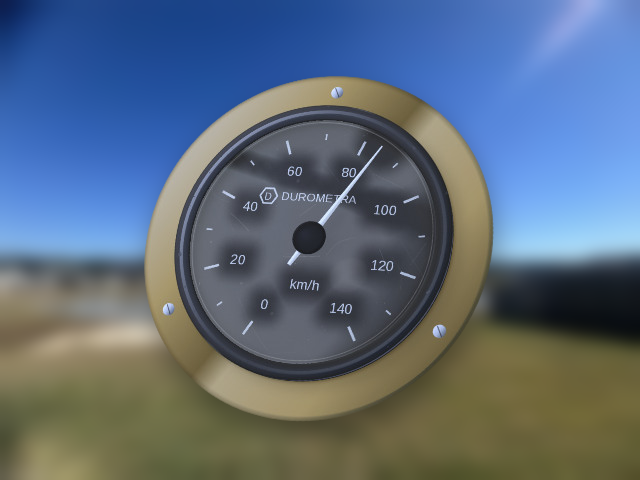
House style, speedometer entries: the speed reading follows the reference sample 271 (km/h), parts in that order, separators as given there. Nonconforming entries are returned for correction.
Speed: 85 (km/h)
